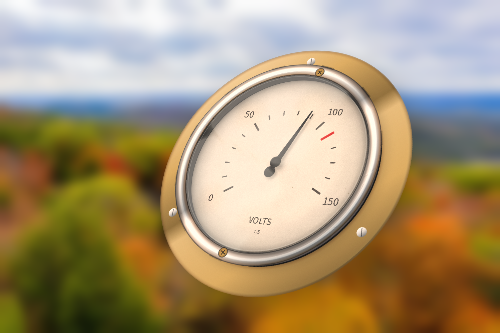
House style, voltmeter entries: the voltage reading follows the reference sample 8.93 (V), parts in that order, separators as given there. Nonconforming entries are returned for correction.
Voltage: 90 (V)
